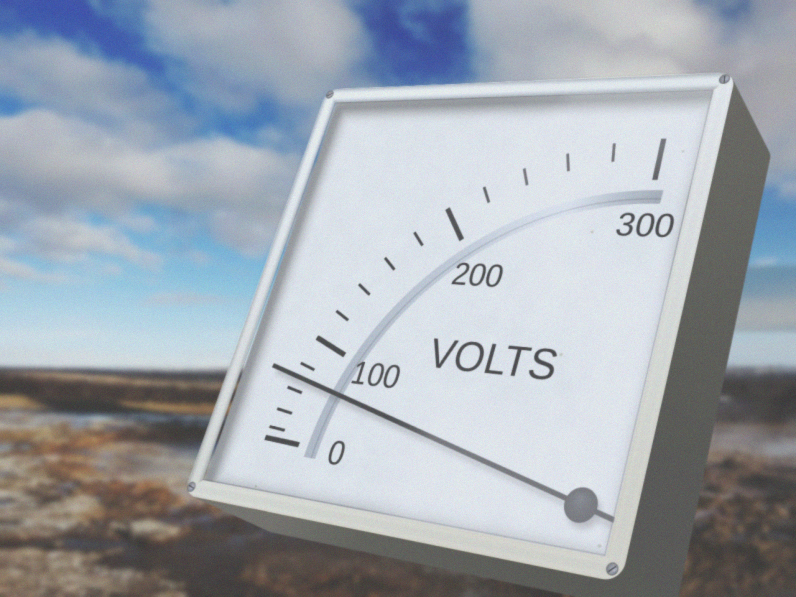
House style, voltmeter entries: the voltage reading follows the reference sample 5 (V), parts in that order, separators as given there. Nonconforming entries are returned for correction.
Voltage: 70 (V)
